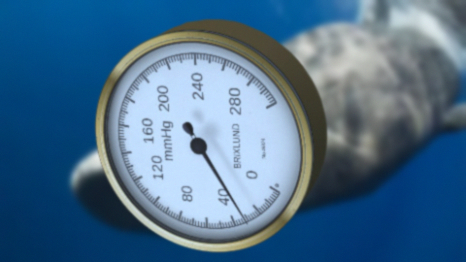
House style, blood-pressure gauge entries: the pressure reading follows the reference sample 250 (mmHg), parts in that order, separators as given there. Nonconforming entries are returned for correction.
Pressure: 30 (mmHg)
